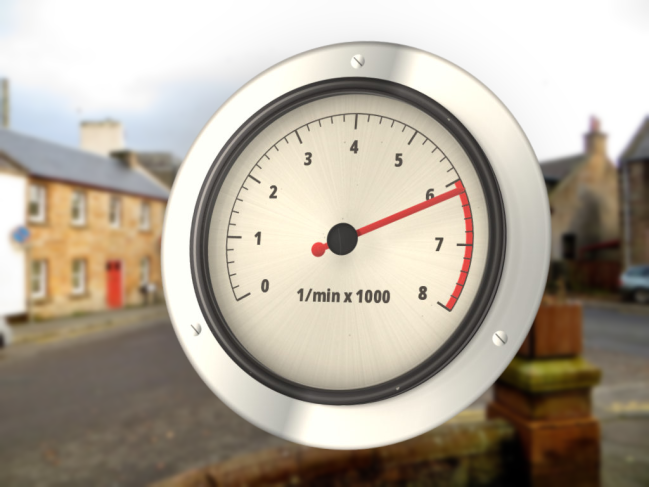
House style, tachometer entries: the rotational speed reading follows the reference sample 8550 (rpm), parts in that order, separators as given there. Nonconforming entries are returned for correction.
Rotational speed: 6200 (rpm)
